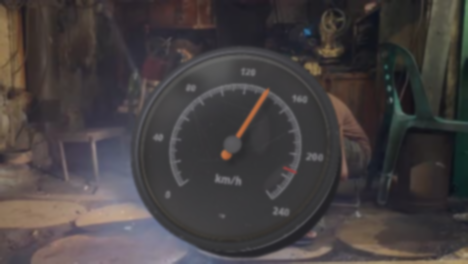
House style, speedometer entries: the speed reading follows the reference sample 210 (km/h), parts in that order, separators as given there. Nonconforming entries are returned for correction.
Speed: 140 (km/h)
